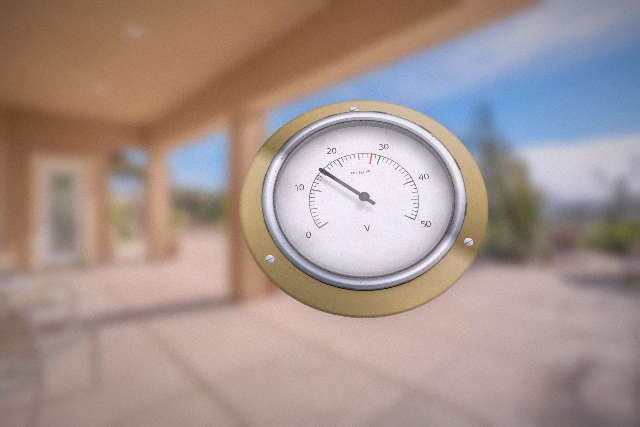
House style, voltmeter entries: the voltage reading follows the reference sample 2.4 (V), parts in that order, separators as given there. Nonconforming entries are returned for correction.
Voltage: 15 (V)
